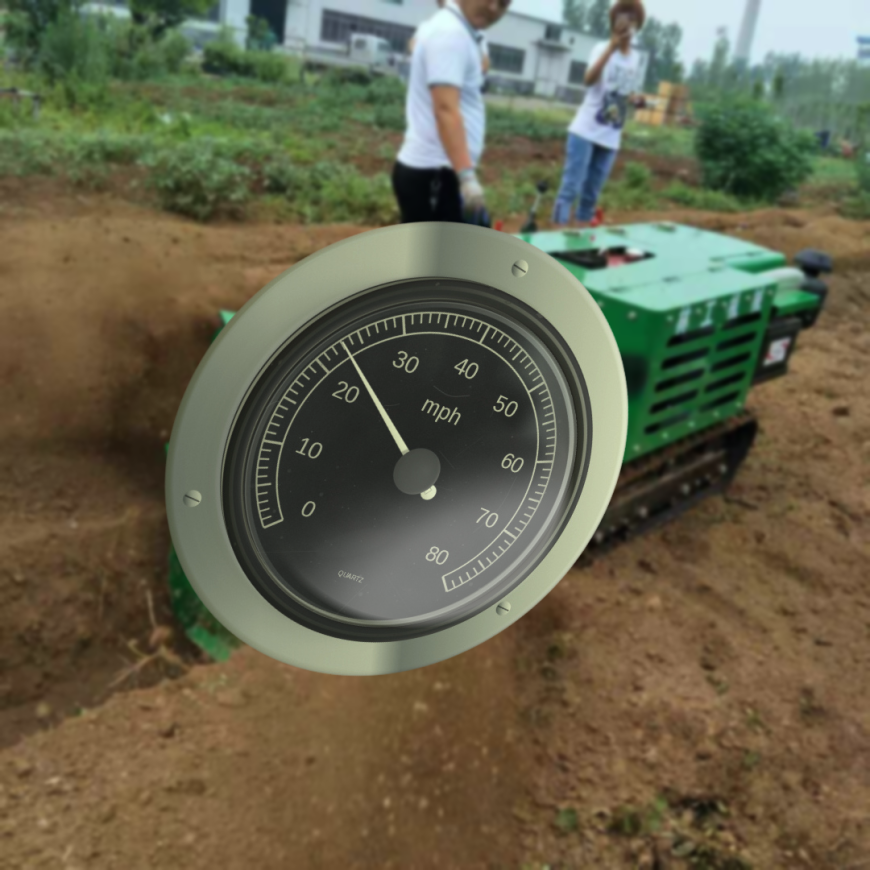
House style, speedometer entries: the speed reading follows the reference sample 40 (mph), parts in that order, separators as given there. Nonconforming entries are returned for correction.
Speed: 23 (mph)
